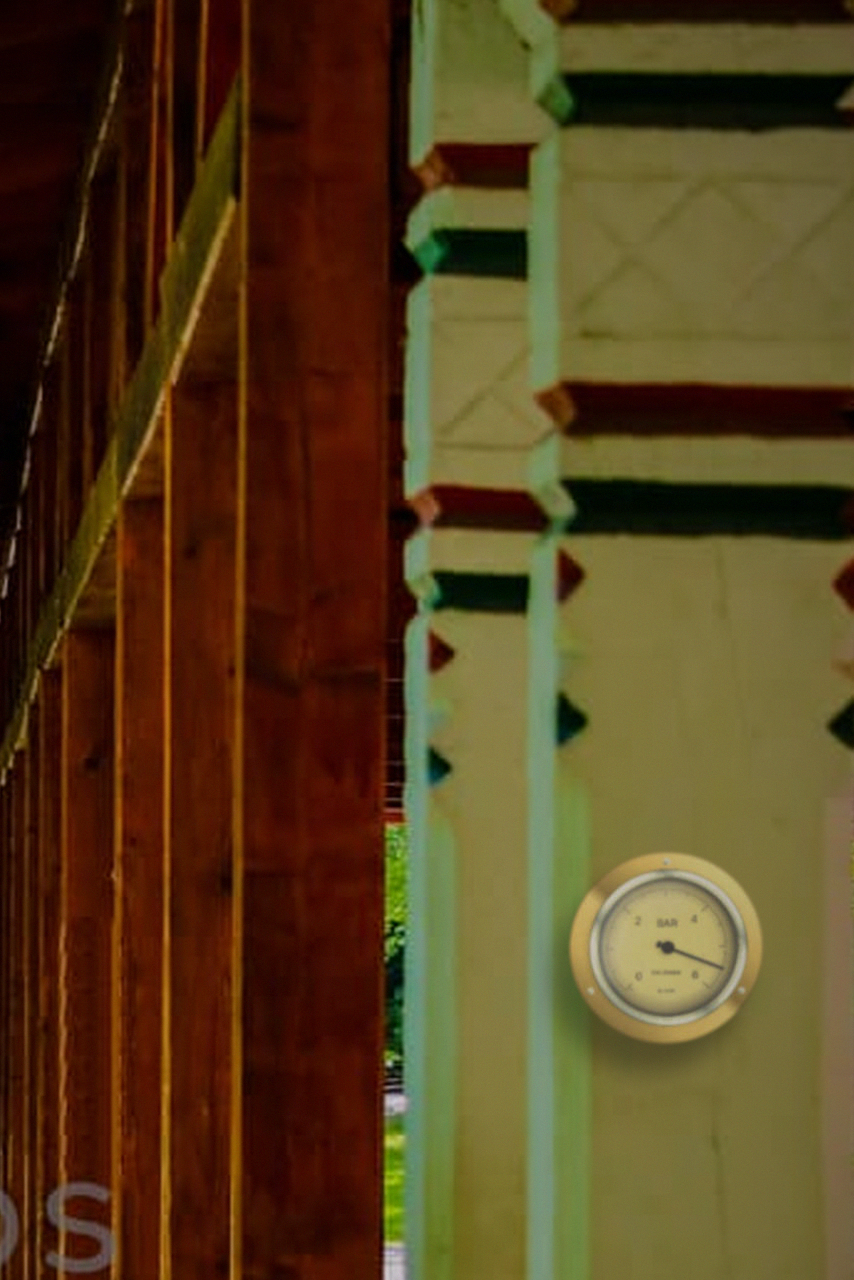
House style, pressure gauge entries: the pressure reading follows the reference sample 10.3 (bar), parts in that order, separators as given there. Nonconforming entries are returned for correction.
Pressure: 5.5 (bar)
